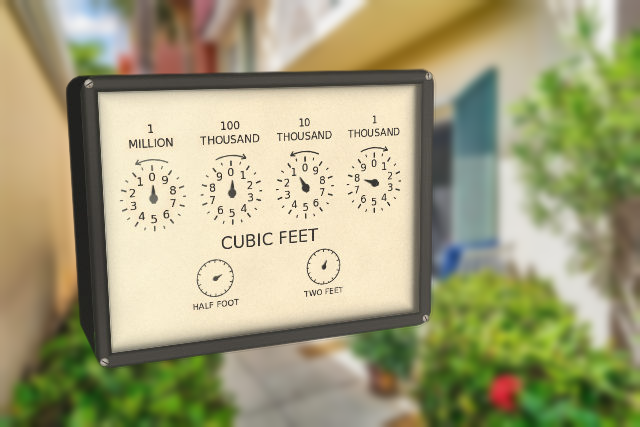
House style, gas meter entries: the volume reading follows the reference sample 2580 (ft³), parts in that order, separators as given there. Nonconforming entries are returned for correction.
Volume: 800 (ft³)
